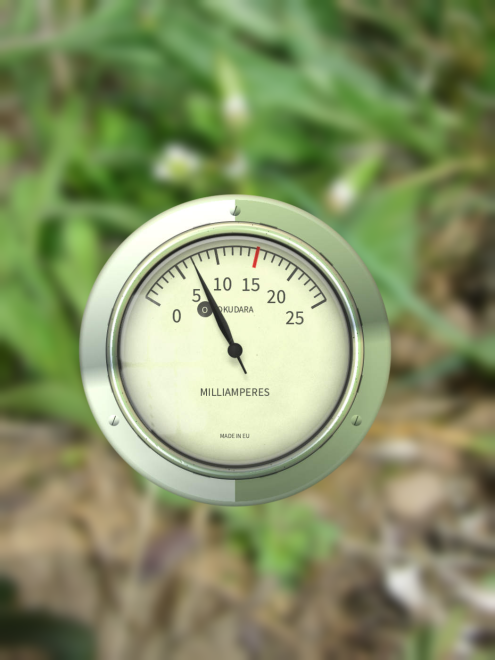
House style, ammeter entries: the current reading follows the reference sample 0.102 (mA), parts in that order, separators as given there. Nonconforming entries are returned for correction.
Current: 7 (mA)
